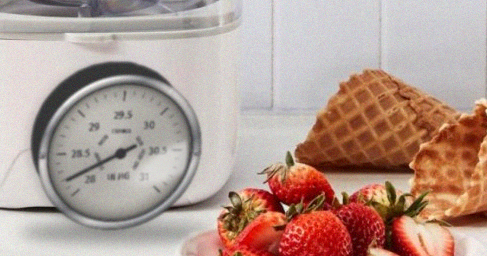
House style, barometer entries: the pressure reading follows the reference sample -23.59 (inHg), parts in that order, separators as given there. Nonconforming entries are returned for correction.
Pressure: 28.2 (inHg)
